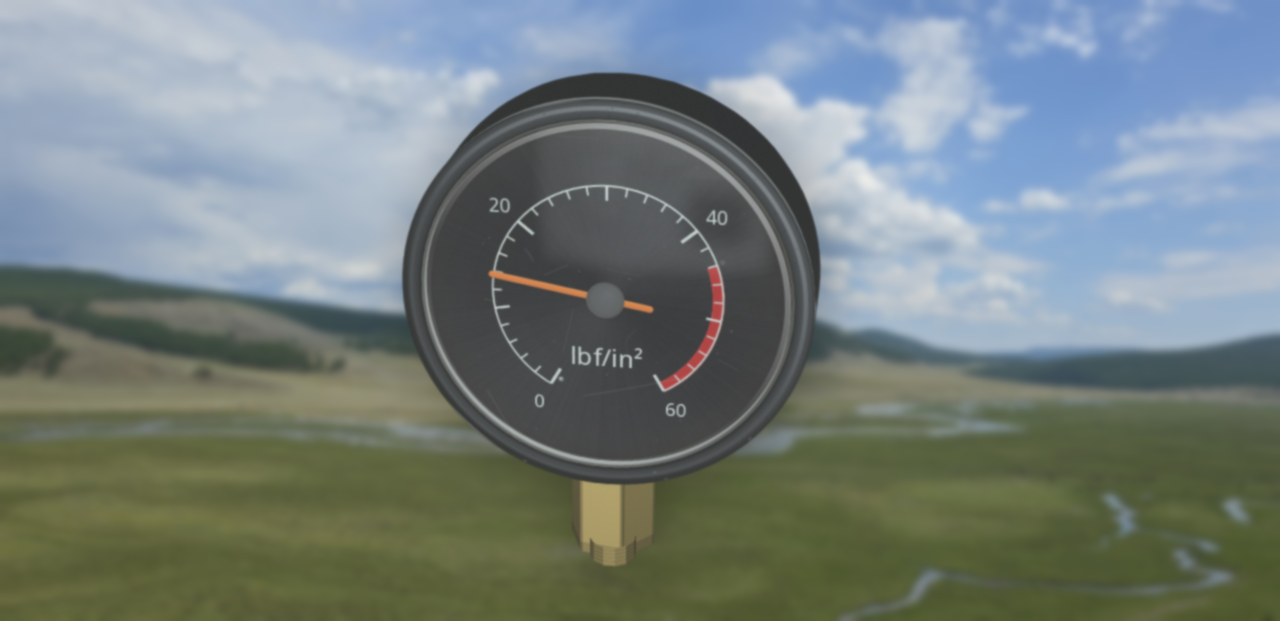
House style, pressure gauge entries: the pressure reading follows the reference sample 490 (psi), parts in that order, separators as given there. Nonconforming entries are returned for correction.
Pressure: 14 (psi)
